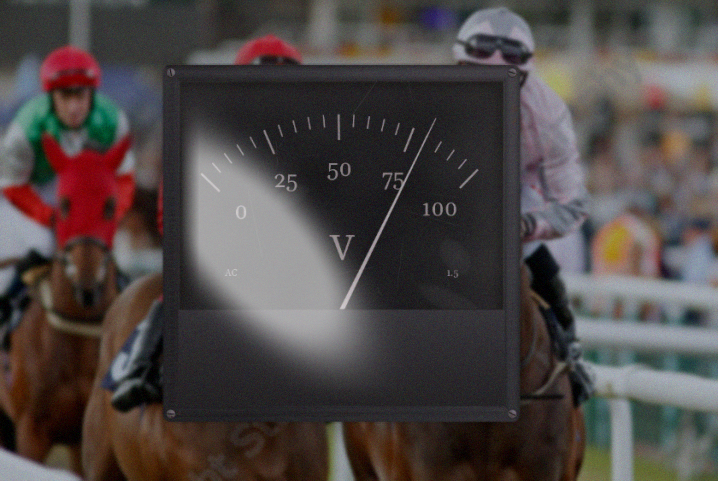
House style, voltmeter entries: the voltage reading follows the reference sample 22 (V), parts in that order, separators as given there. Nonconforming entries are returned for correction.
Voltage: 80 (V)
